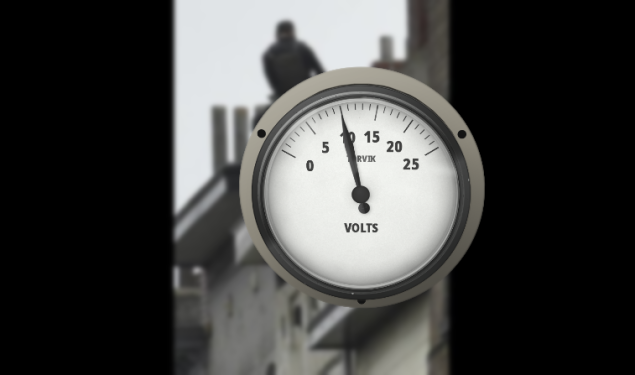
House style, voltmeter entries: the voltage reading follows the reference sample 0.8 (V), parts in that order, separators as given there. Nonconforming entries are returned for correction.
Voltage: 10 (V)
